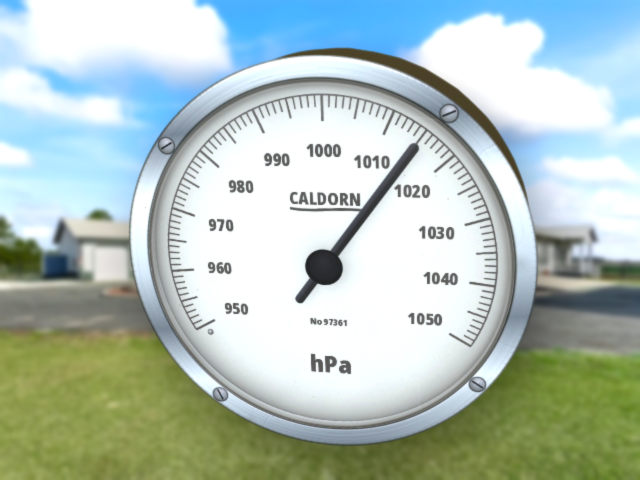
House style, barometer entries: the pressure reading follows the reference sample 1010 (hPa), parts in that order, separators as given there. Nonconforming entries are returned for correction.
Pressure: 1015 (hPa)
